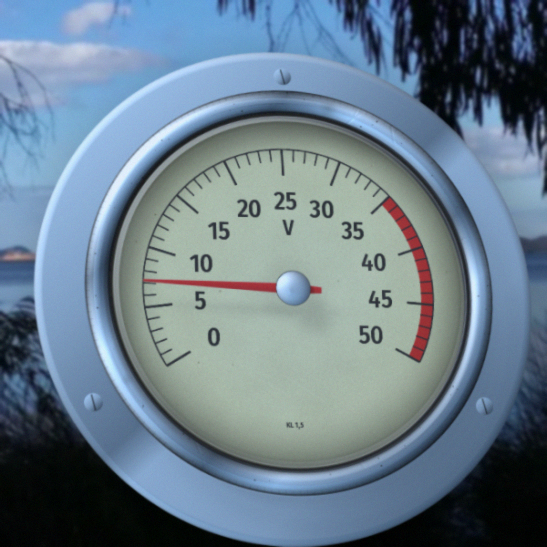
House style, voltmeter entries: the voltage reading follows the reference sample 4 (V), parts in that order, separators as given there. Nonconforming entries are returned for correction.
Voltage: 7 (V)
